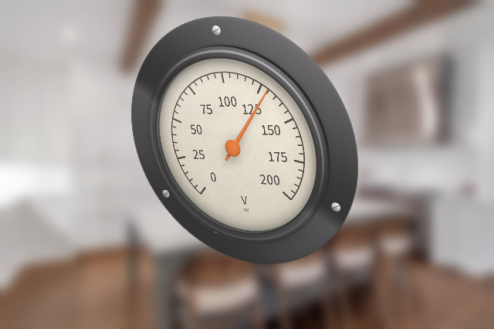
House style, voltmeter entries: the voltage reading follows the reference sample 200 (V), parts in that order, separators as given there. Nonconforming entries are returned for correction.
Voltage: 130 (V)
